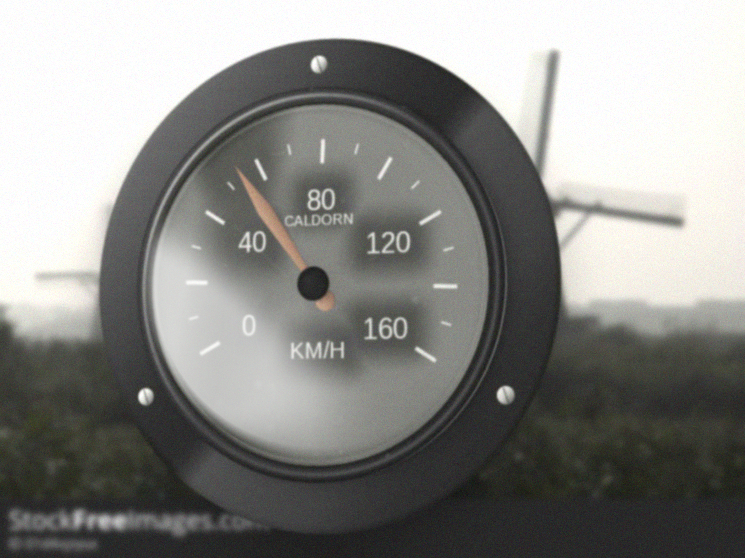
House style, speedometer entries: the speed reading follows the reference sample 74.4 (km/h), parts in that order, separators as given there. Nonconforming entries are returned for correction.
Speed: 55 (km/h)
